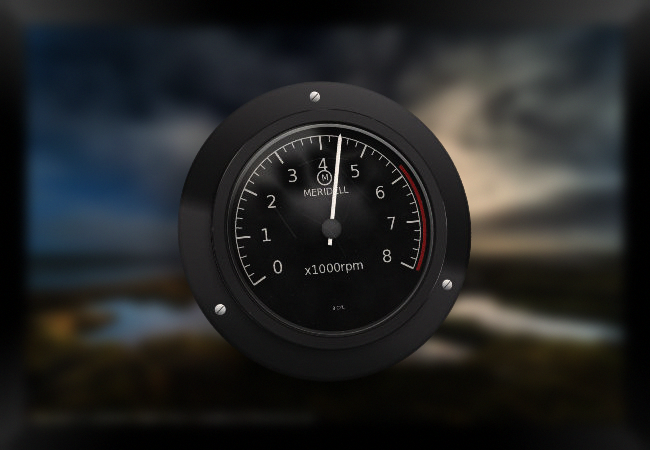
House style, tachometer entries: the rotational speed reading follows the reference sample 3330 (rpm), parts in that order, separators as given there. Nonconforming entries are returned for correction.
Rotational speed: 4400 (rpm)
